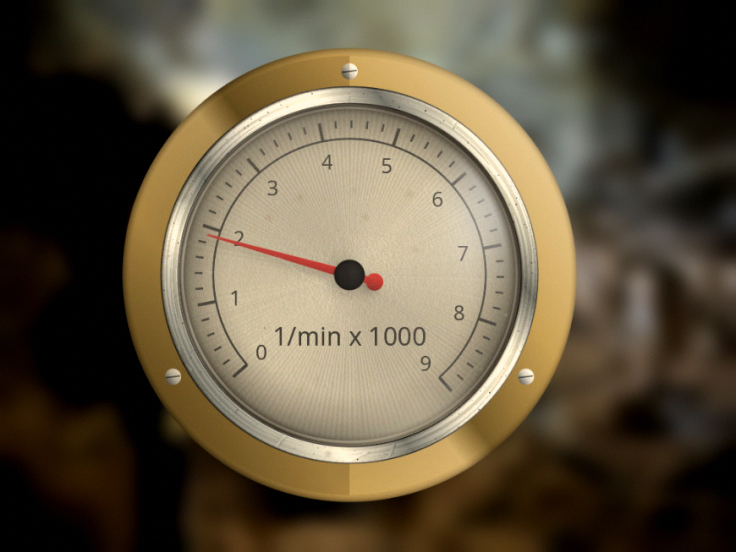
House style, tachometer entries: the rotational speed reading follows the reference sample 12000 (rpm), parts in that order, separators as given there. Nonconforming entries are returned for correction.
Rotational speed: 1900 (rpm)
